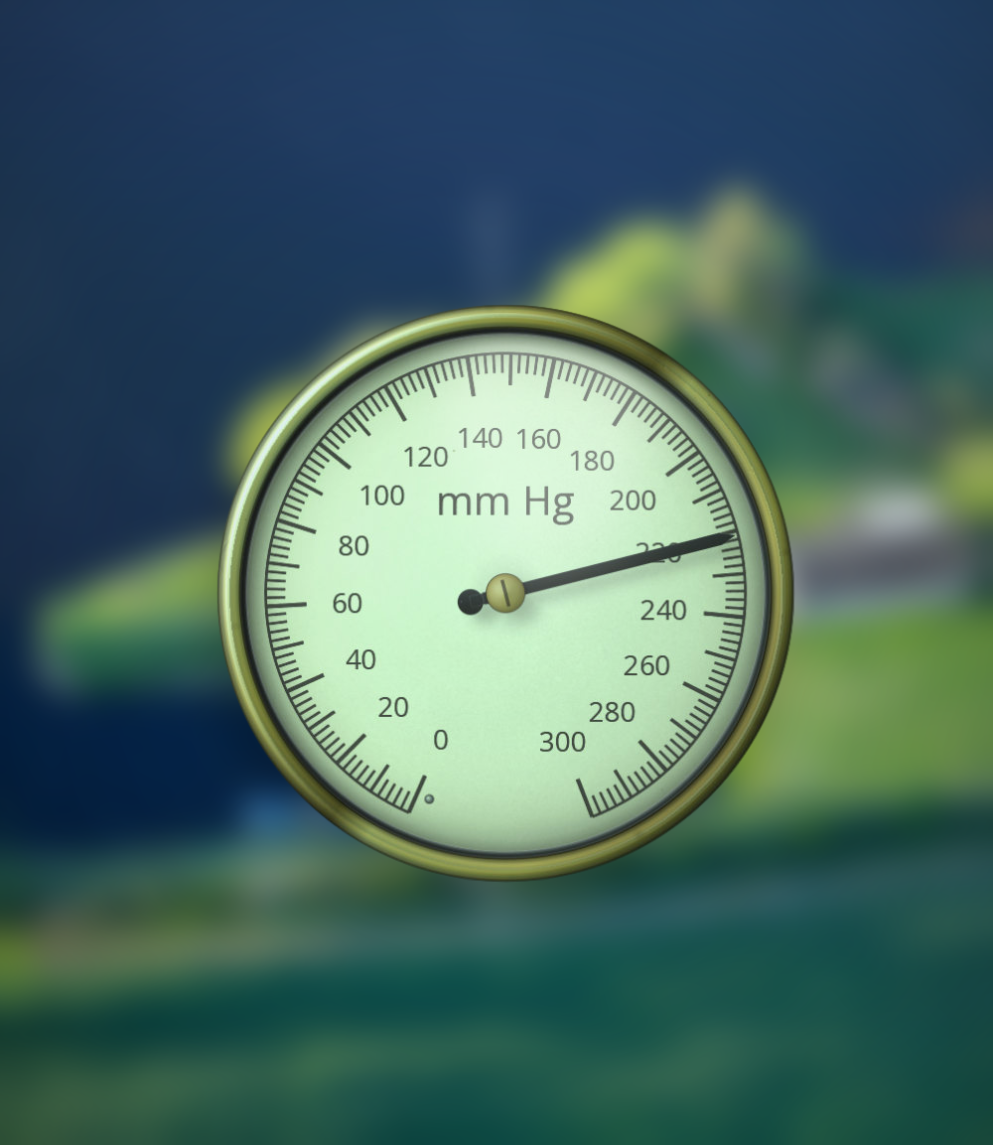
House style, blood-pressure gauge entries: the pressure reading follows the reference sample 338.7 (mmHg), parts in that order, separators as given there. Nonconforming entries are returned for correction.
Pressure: 221 (mmHg)
